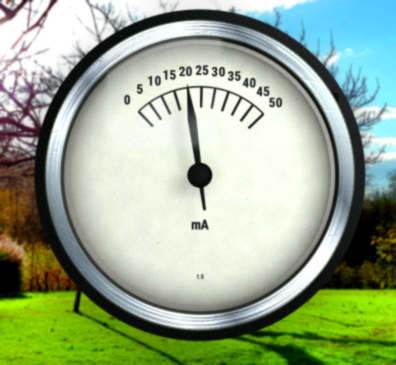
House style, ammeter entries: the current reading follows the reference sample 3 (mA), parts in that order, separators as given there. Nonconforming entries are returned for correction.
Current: 20 (mA)
